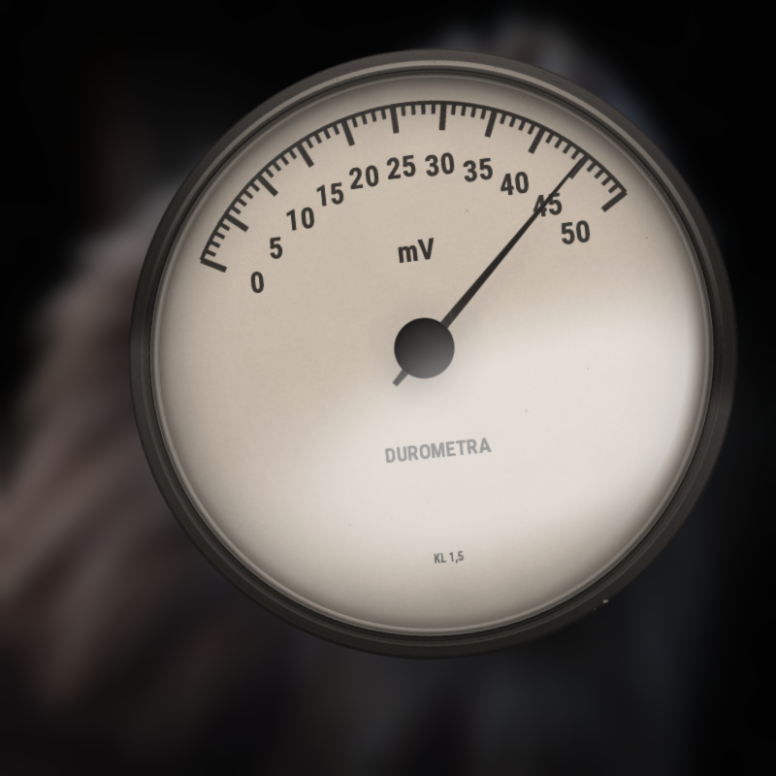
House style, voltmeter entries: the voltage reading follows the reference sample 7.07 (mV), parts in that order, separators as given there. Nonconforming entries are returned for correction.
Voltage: 45 (mV)
